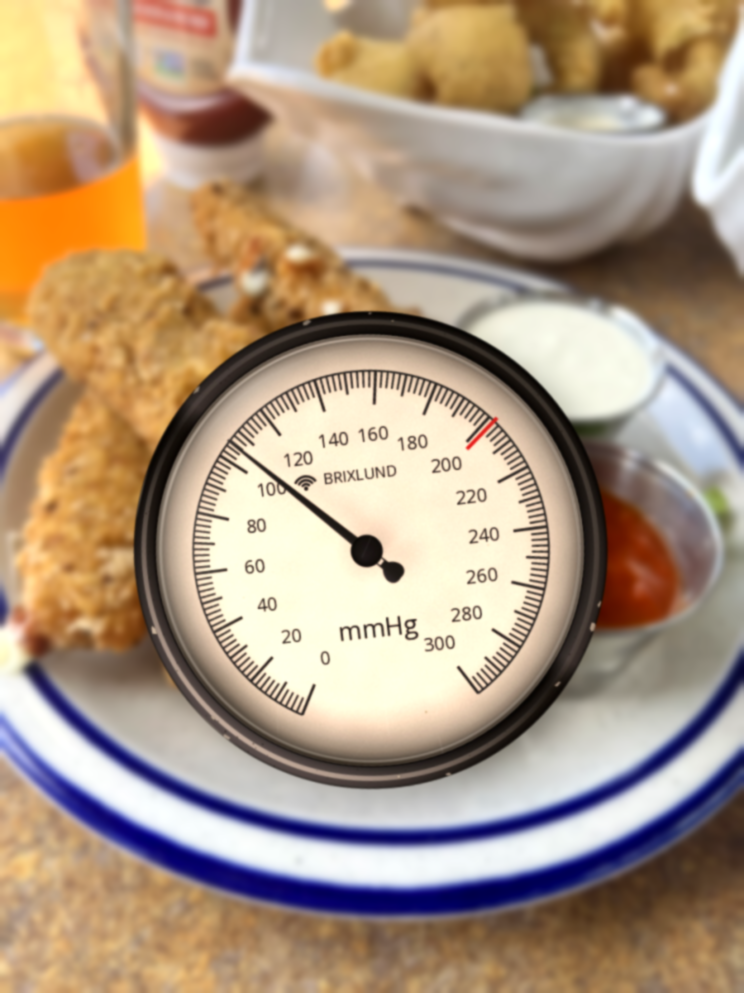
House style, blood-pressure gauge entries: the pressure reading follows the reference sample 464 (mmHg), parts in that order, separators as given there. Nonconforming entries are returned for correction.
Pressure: 106 (mmHg)
